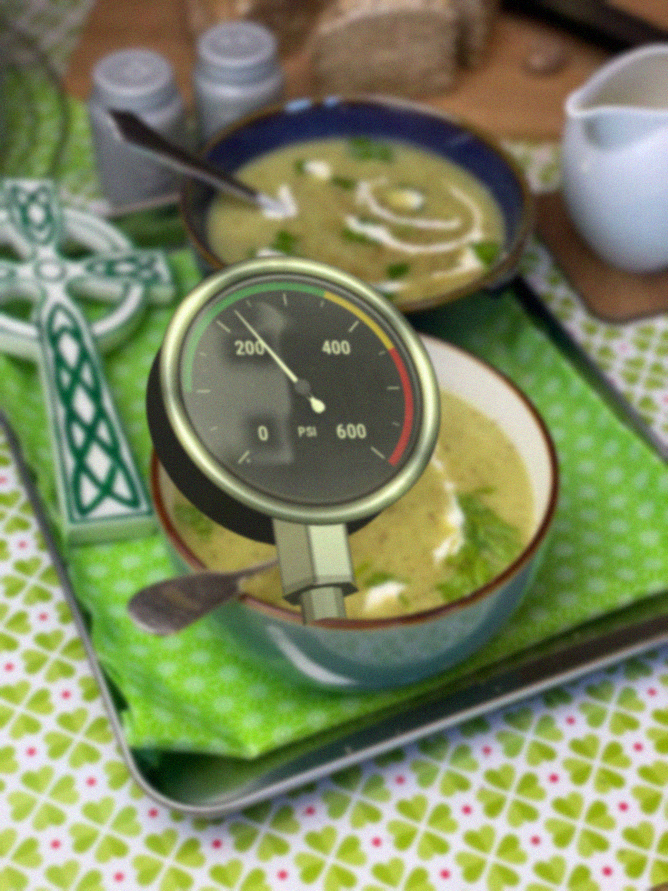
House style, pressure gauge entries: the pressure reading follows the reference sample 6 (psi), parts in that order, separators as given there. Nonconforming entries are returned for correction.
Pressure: 225 (psi)
